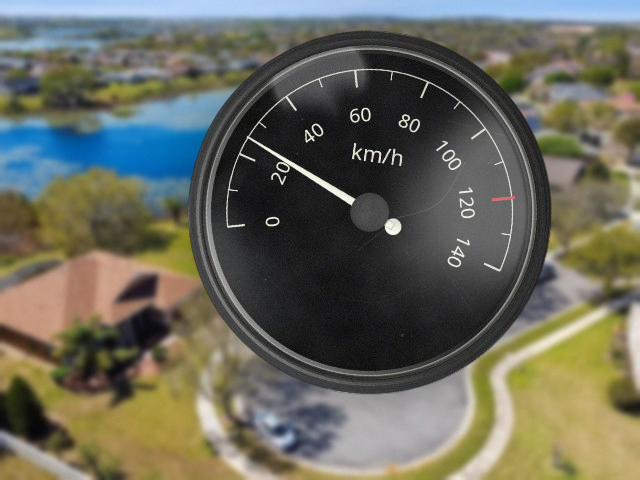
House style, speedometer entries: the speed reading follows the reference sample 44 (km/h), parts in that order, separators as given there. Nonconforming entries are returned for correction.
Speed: 25 (km/h)
